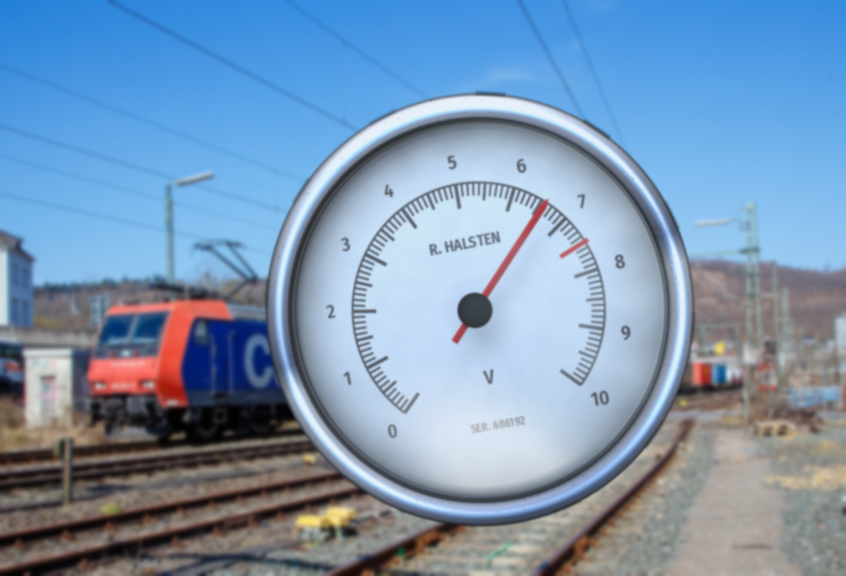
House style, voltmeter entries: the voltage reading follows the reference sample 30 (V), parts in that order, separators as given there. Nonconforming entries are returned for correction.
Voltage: 6.6 (V)
